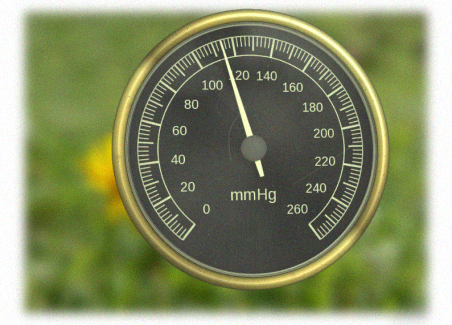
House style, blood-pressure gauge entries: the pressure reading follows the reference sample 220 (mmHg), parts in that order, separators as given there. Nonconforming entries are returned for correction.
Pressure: 114 (mmHg)
